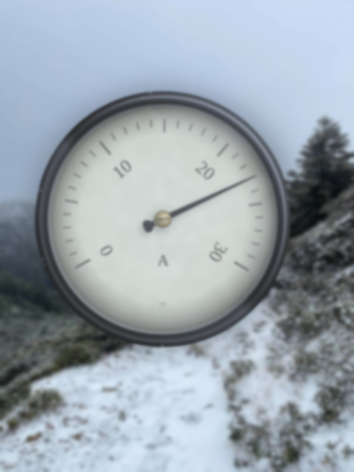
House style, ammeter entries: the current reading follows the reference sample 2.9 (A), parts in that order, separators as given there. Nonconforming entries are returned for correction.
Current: 23 (A)
